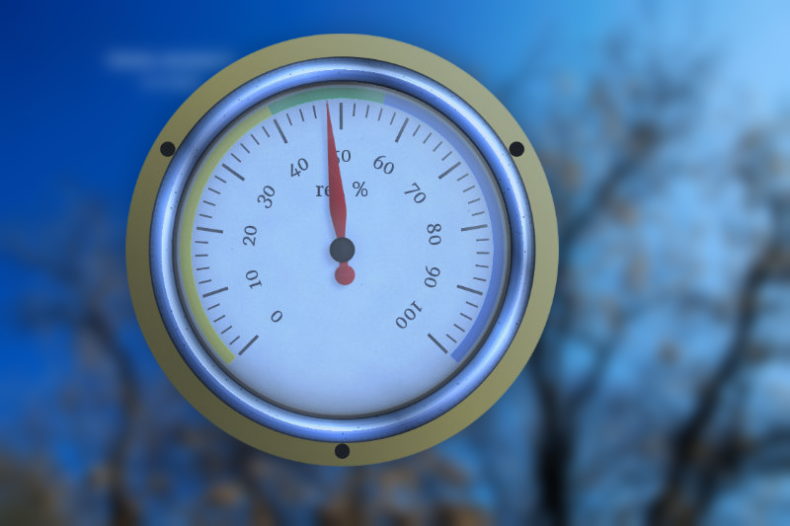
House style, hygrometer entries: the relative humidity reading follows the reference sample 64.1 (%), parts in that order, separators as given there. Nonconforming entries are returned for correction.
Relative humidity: 48 (%)
